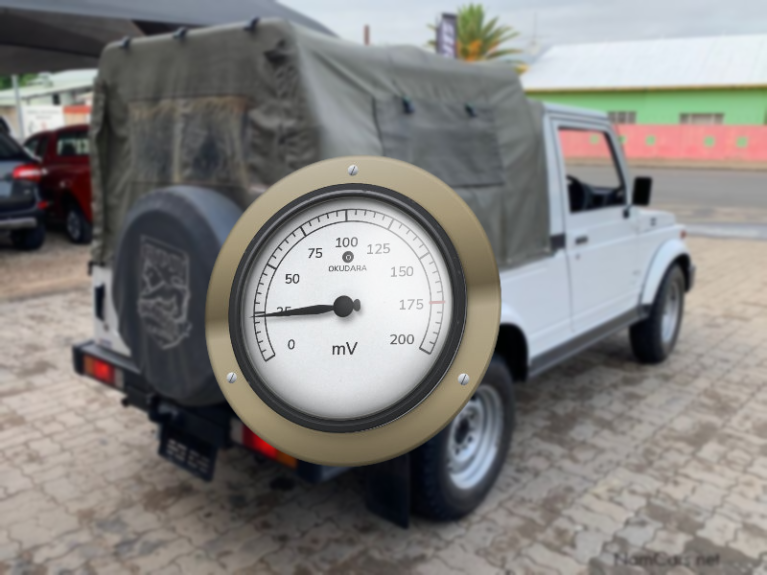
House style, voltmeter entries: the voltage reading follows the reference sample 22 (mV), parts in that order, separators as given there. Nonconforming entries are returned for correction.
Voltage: 22.5 (mV)
